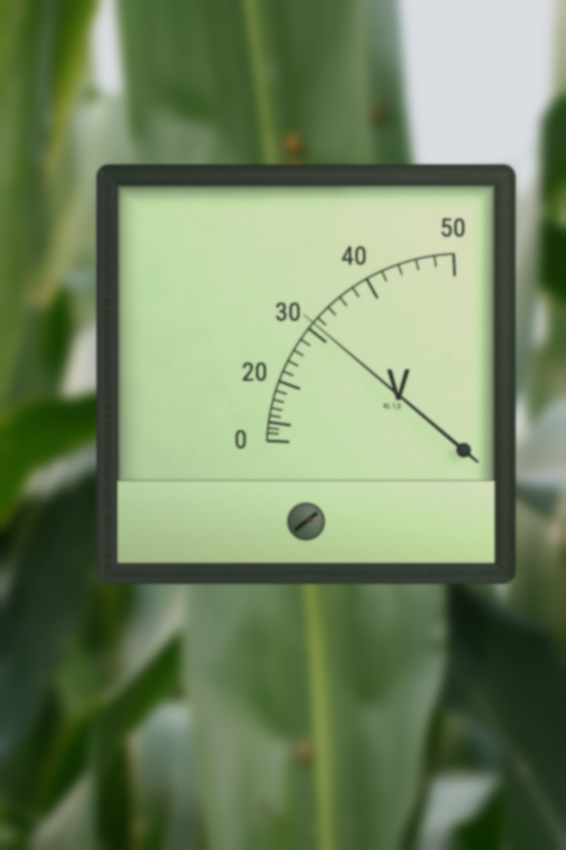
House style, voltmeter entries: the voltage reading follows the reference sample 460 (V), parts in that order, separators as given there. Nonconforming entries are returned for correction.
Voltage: 31 (V)
